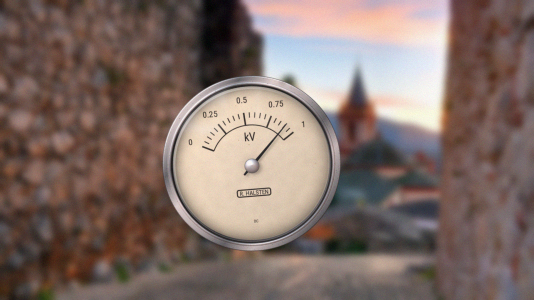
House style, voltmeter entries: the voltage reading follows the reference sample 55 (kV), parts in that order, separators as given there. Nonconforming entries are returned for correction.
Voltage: 0.9 (kV)
